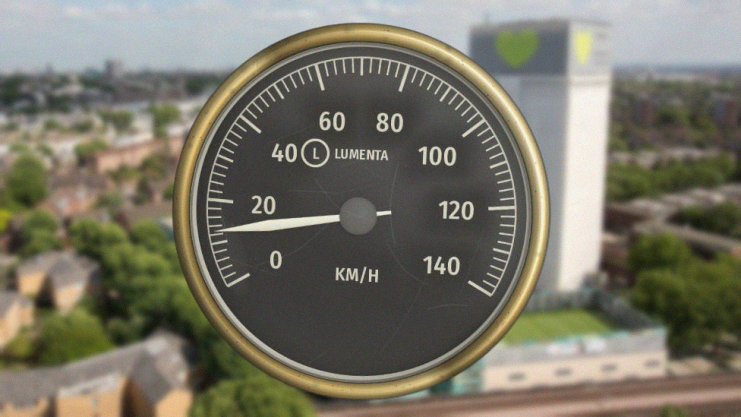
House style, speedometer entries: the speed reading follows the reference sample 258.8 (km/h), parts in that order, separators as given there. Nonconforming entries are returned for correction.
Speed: 13 (km/h)
